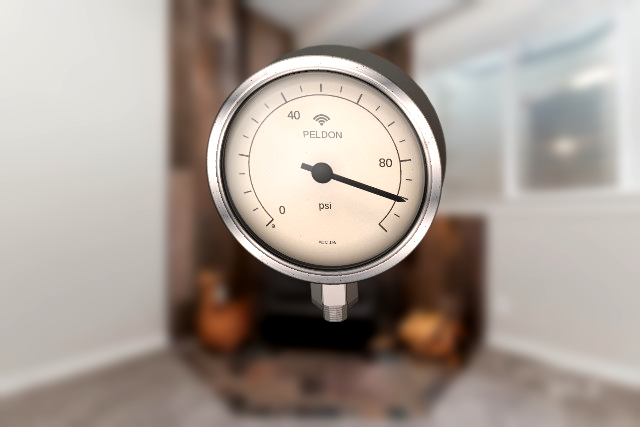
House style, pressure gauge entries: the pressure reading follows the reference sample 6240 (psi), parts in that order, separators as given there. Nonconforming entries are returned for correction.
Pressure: 90 (psi)
